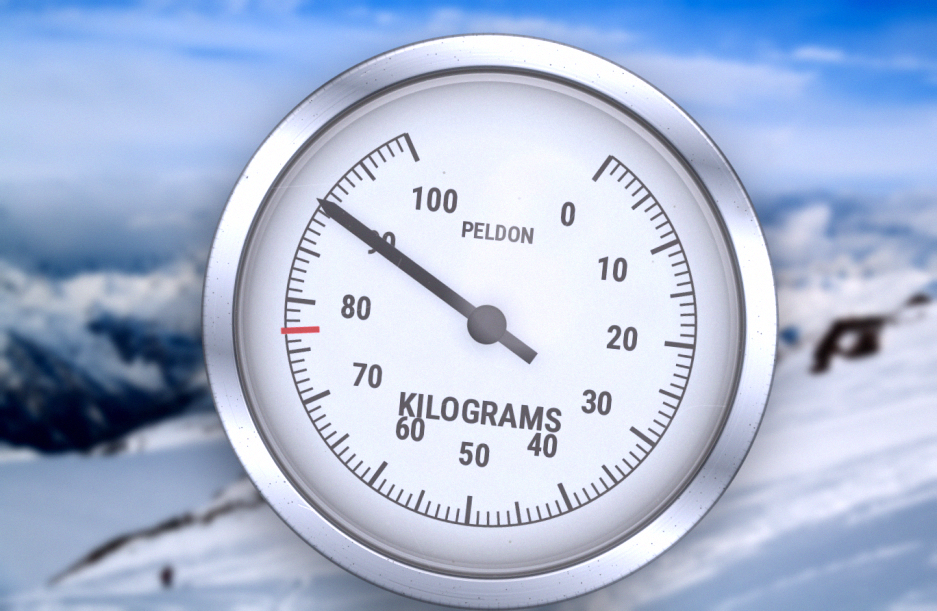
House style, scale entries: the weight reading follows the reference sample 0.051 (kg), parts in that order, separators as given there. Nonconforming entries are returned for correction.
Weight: 90 (kg)
